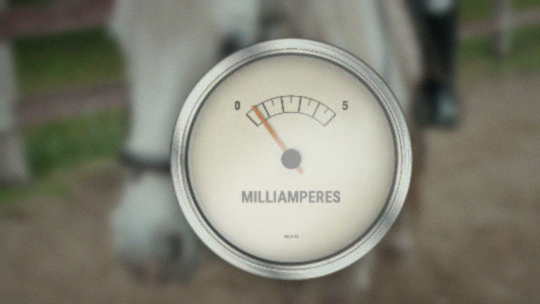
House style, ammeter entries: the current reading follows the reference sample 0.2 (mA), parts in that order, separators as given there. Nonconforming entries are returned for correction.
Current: 0.5 (mA)
